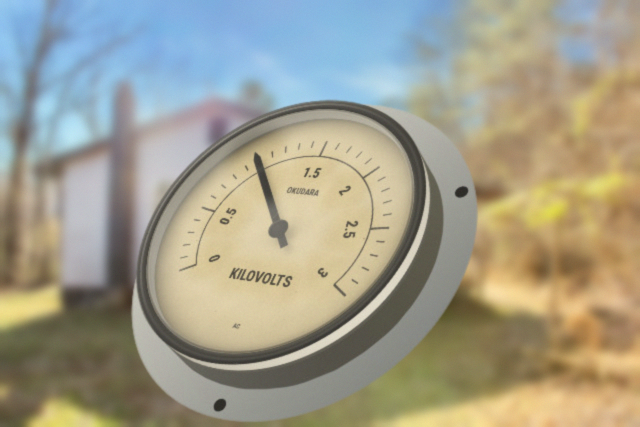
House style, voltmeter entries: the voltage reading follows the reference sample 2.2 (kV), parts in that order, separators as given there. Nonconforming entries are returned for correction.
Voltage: 1 (kV)
